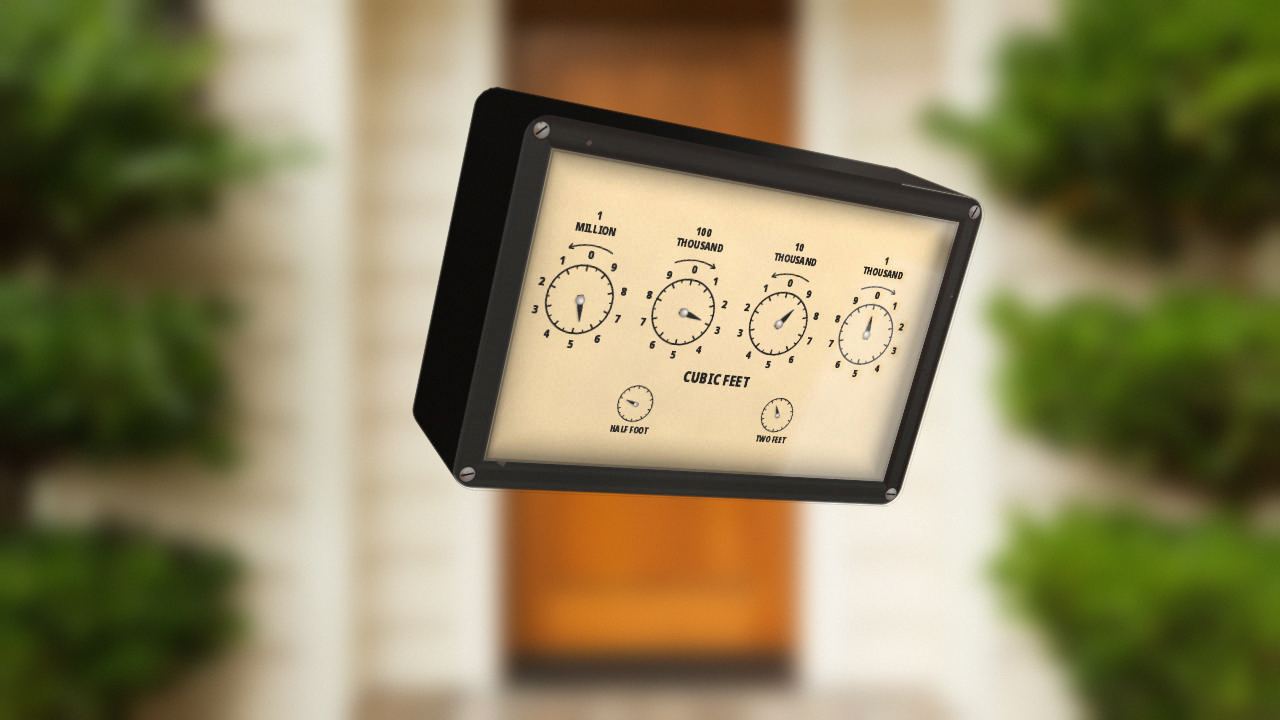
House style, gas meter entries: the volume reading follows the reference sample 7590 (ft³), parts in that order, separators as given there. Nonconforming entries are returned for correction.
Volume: 529000 (ft³)
